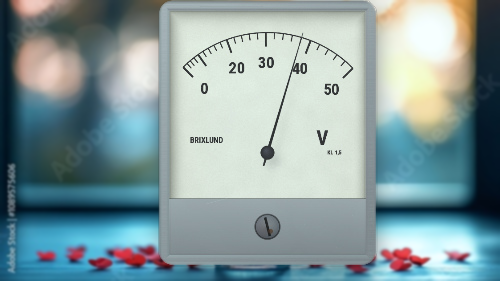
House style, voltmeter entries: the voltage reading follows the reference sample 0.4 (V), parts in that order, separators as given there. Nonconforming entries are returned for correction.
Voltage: 38 (V)
